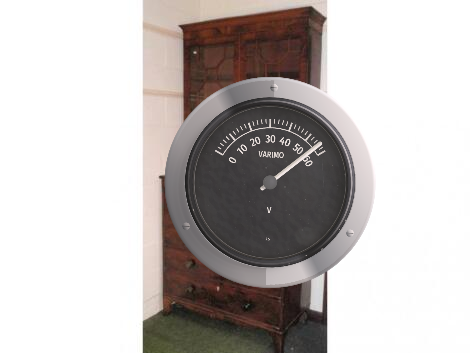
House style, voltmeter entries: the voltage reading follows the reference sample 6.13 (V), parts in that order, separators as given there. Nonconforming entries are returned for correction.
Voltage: 56 (V)
